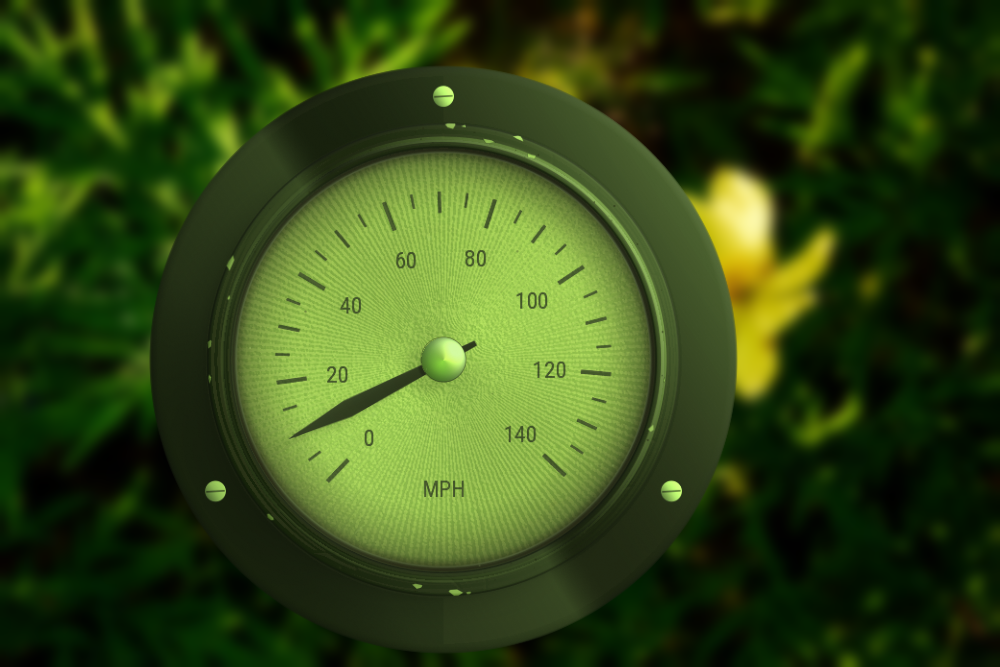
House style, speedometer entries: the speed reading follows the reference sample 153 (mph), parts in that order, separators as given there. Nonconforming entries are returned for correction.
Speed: 10 (mph)
